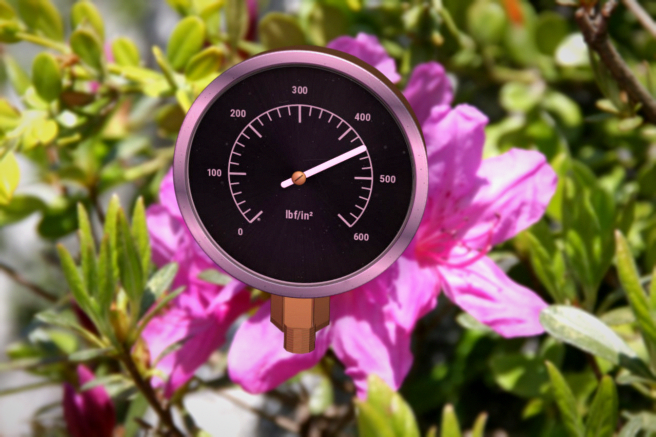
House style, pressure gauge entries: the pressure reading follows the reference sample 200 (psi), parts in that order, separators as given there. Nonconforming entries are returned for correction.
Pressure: 440 (psi)
